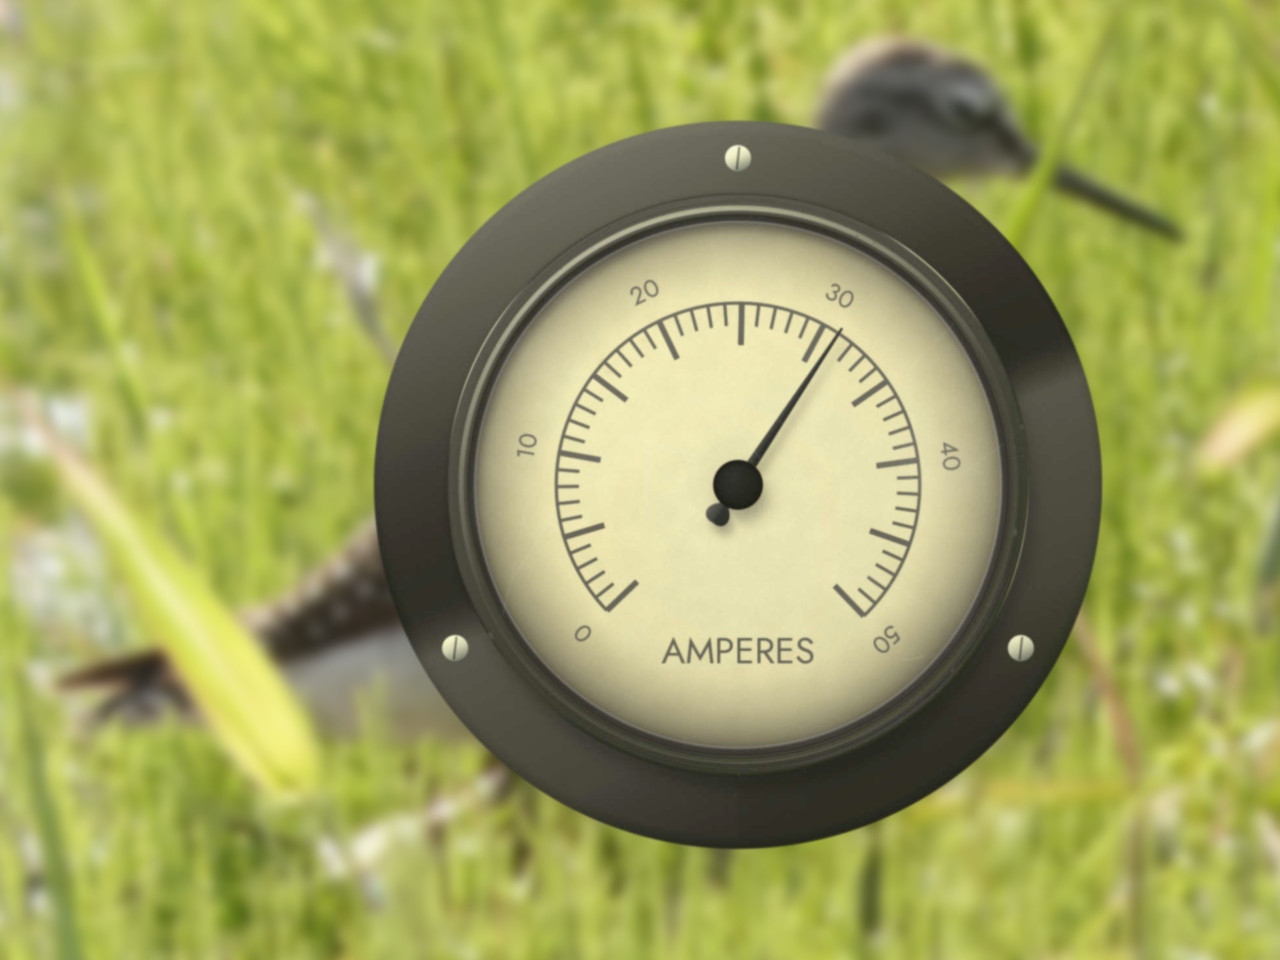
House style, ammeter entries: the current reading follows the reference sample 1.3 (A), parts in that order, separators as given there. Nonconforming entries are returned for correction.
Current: 31 (A)
